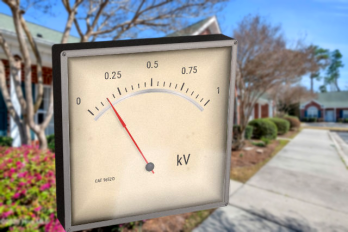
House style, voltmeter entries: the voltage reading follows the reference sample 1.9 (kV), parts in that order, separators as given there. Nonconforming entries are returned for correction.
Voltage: 0.15 (kV)
